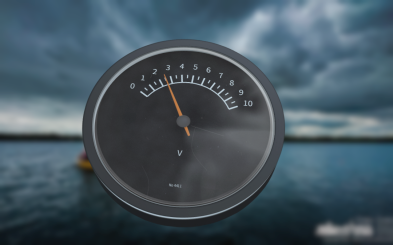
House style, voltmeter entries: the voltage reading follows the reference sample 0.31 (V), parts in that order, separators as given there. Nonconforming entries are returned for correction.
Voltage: 2.5 (V)
